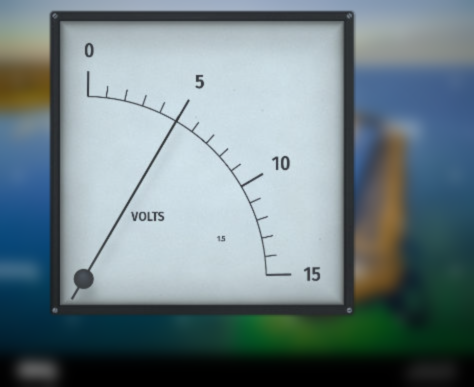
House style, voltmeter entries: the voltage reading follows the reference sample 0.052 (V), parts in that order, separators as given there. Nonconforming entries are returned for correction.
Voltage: 5 (V)
